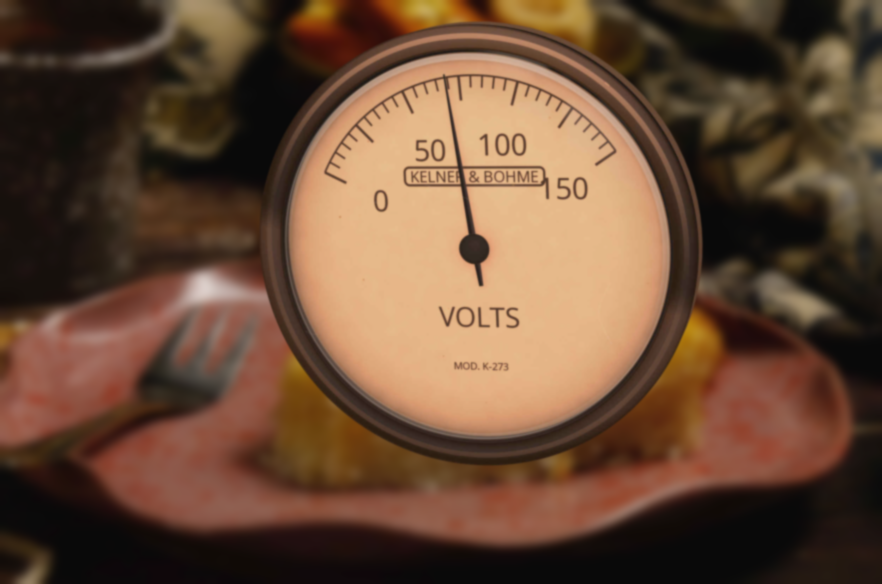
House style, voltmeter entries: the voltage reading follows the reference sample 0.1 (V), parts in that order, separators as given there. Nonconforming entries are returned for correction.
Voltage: 70 (V)
